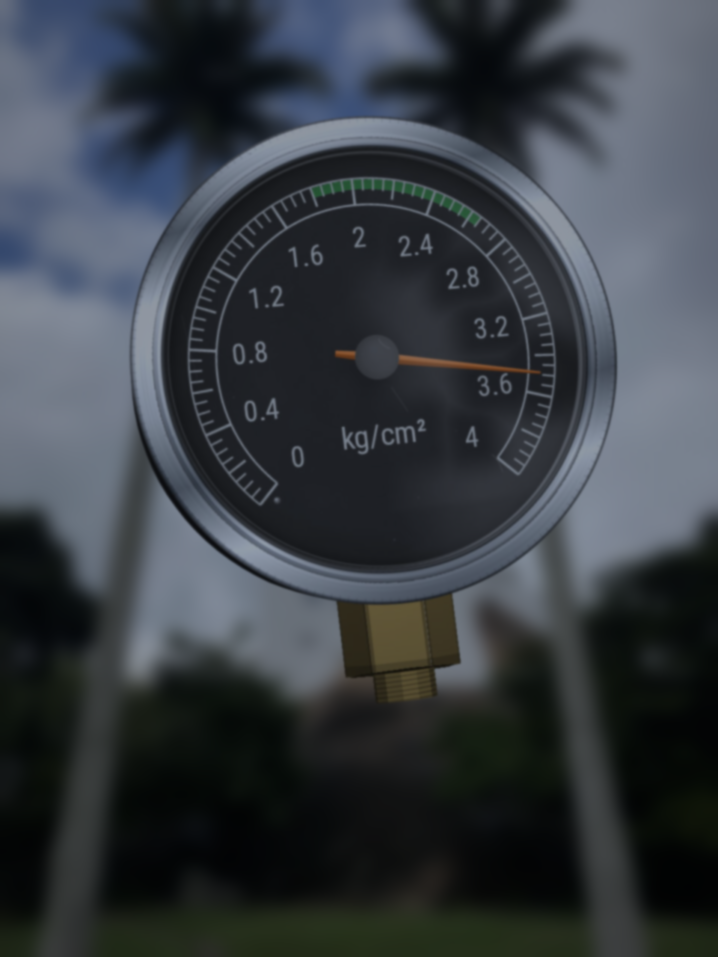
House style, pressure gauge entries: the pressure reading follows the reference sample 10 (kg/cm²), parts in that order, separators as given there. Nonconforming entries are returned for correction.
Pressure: 3.5 (kg/cm²)
